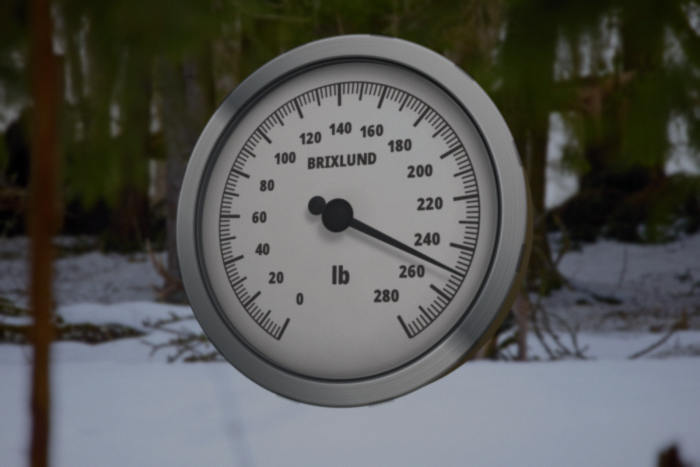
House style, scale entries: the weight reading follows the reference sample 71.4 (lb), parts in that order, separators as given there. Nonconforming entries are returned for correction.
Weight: 250 (lb)
